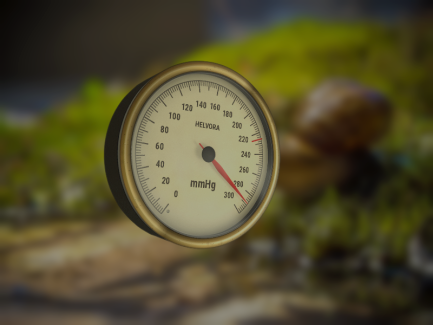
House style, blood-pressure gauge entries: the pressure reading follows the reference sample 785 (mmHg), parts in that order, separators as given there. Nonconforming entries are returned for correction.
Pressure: 290 (mmHg)
